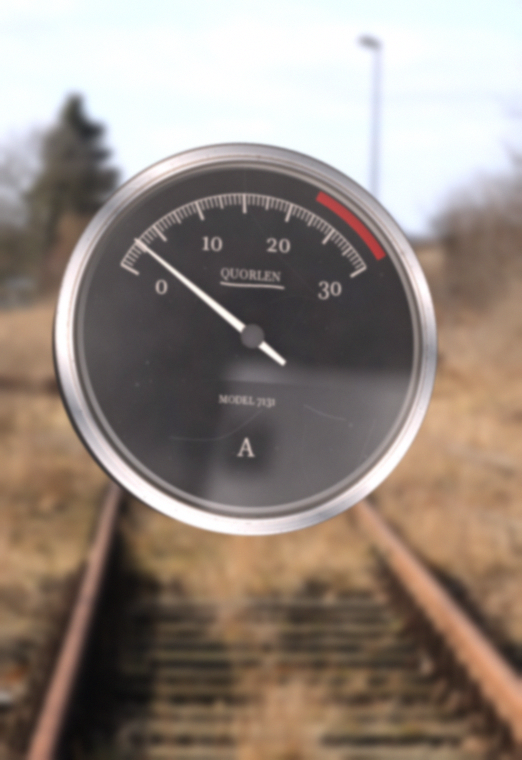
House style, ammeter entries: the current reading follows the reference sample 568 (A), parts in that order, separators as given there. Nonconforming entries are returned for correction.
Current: 2.5 (A)
